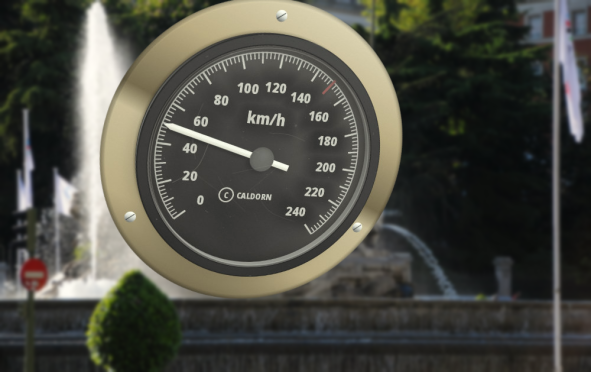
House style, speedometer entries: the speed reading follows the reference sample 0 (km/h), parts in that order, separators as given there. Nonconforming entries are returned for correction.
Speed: 50 (km/h)
